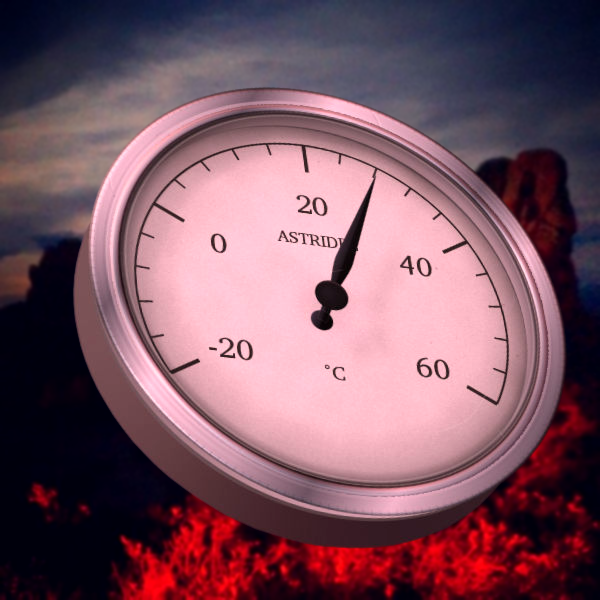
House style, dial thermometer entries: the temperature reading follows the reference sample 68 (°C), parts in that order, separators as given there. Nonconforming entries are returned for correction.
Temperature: 28 (°C)
